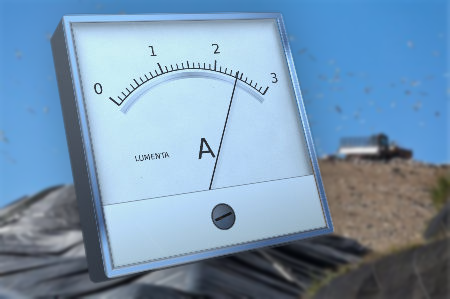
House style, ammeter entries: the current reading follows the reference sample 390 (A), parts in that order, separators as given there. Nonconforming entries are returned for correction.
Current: 2.4 (A)
